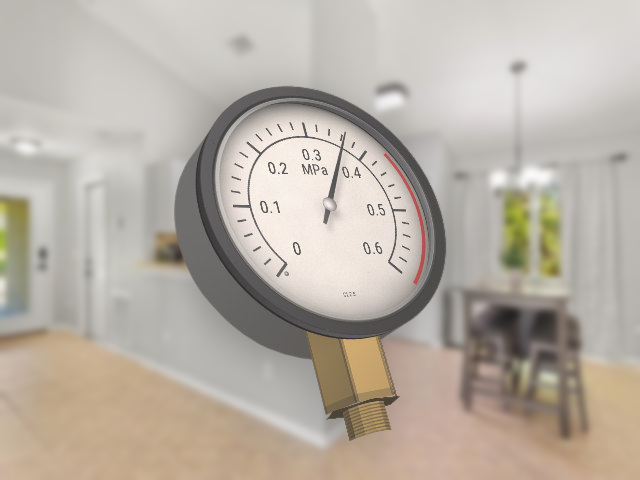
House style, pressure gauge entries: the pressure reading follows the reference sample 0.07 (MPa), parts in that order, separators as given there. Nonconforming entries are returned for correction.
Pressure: 0.36 (MPa)
